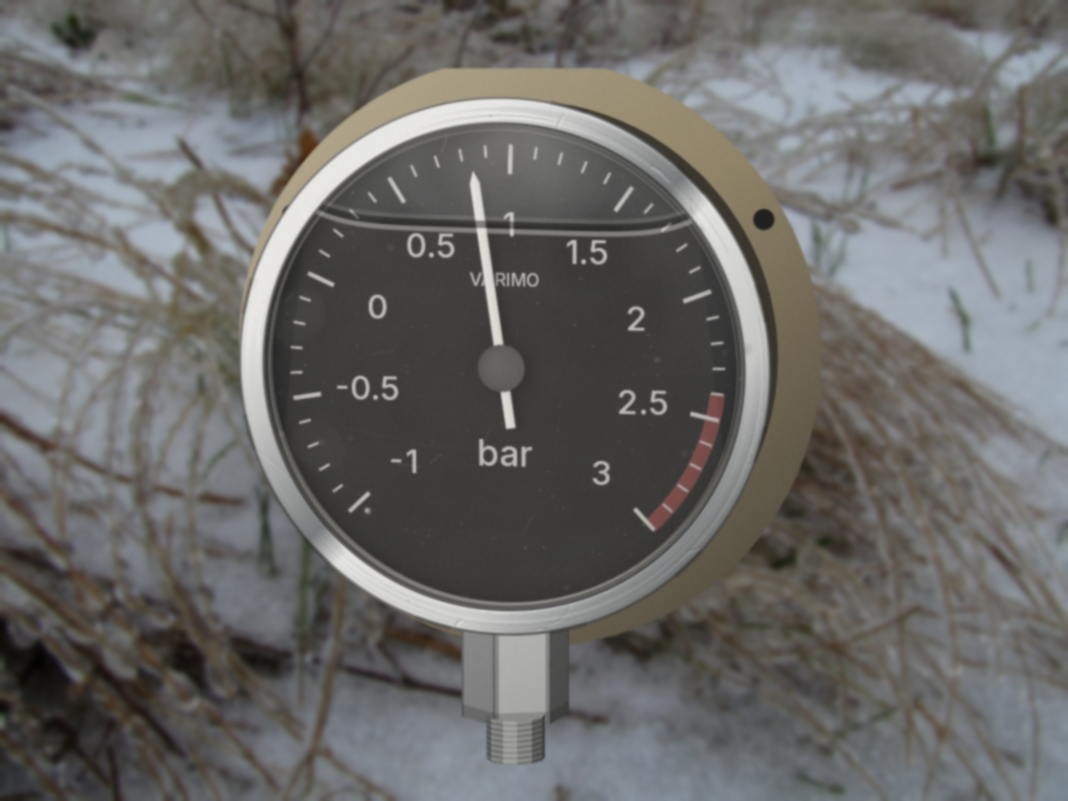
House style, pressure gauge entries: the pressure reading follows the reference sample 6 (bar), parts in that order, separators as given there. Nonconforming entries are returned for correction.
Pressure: 0.85 (bar)
